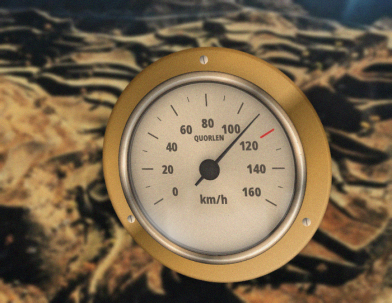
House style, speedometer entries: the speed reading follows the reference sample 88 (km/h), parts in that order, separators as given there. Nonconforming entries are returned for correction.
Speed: 110 (km/h)
